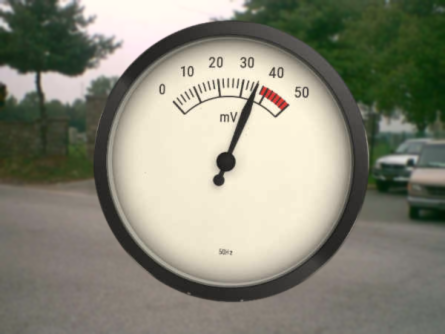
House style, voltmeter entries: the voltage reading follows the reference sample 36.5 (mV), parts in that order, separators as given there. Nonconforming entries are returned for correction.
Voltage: 36 (mV)
